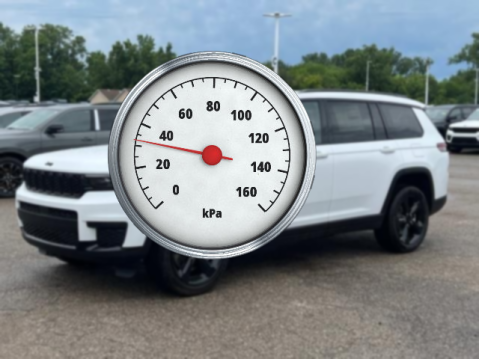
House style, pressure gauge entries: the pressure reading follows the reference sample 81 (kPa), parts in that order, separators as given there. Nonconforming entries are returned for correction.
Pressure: 32.5 (kPa)
